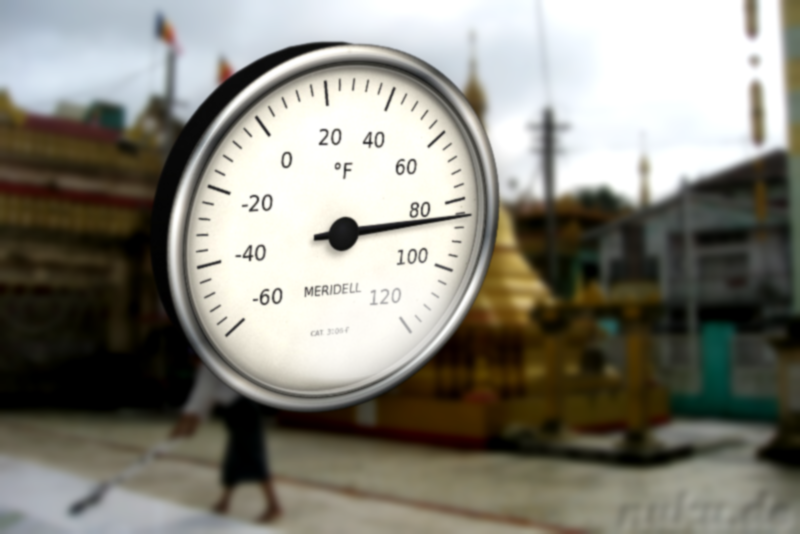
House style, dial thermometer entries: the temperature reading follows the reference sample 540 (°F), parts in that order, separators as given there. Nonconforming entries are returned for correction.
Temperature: 84 (°F)
